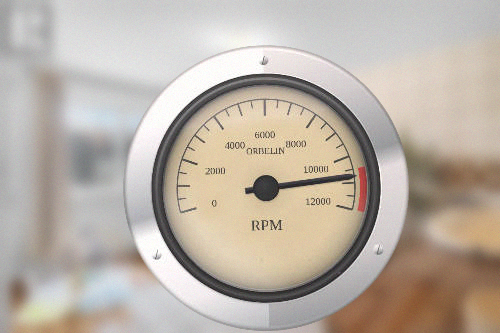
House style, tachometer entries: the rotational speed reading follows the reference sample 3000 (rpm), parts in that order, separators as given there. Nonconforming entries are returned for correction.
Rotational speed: 10750 (rpm)
